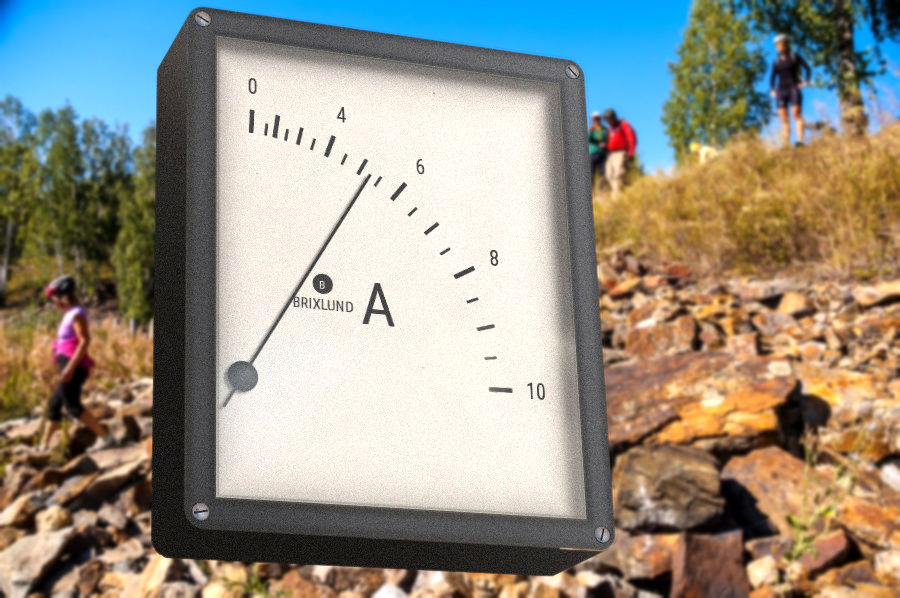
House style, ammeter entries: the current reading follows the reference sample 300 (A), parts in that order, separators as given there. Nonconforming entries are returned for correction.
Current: 5.25 (A)
